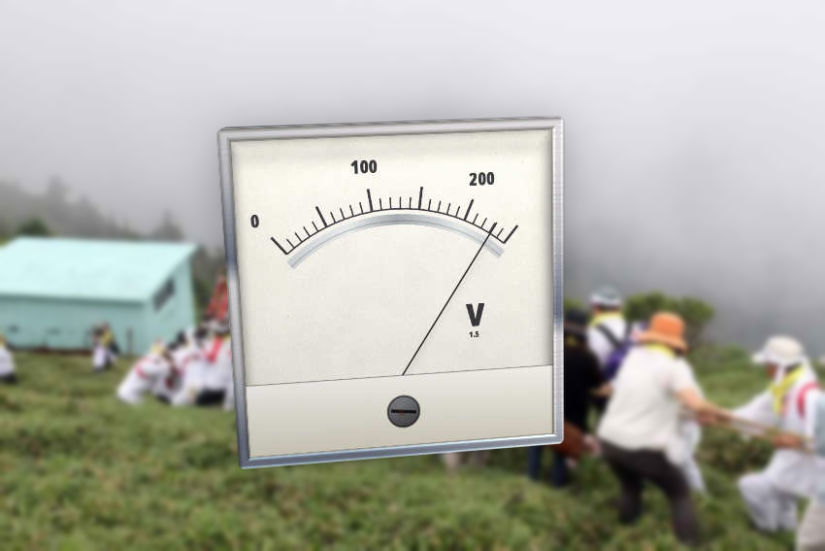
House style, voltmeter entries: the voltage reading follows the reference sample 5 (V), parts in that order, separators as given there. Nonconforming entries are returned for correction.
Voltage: 230 (V)
